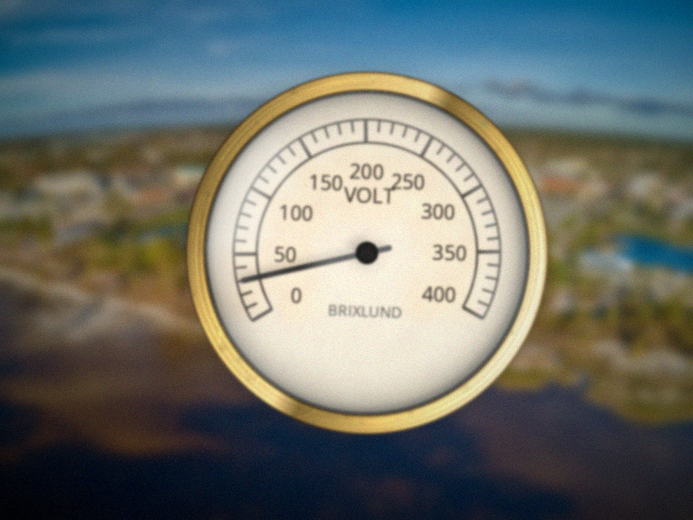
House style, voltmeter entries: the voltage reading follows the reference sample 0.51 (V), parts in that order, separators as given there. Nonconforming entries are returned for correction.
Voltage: 30 (V)
